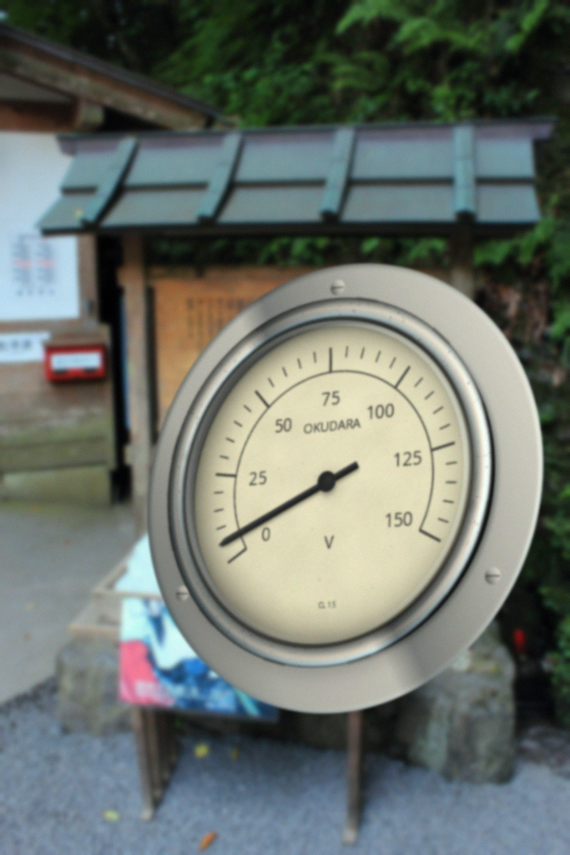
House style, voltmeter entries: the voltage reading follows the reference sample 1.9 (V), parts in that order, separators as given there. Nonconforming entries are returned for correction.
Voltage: 5 (V)
